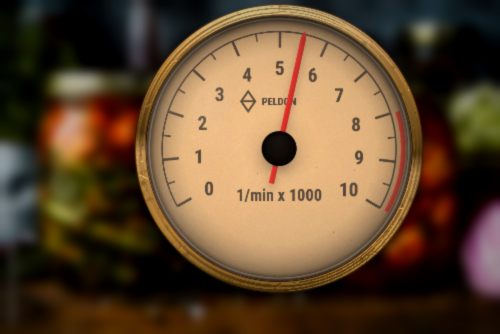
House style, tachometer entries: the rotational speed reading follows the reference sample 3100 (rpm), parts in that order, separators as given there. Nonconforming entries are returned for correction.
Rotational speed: 5500 (rpm)
